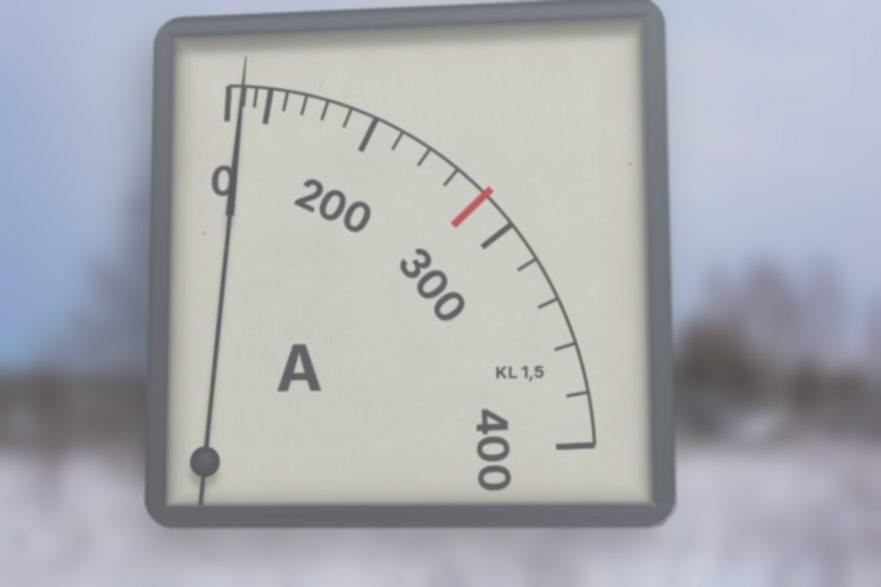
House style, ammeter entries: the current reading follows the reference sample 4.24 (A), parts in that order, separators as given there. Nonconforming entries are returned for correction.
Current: 60 (A)
